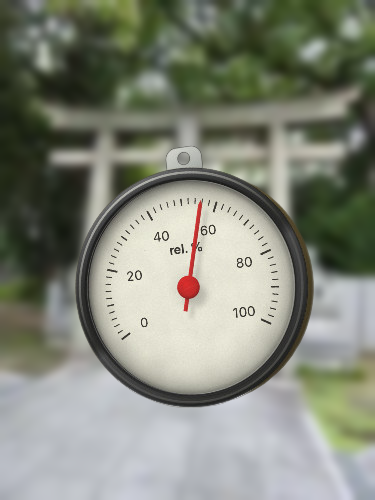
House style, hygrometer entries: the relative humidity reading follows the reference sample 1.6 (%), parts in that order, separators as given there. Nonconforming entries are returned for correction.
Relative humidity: 56 (%)
